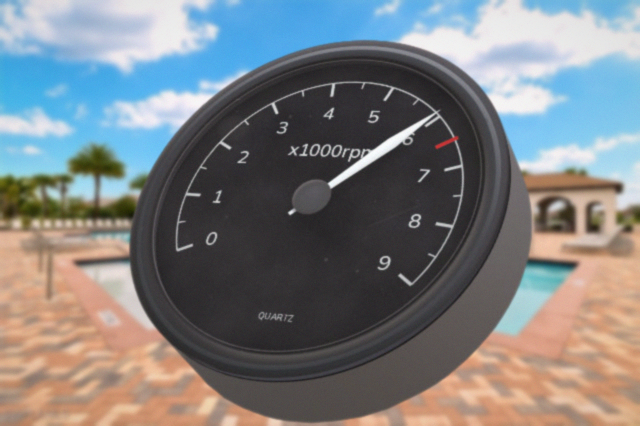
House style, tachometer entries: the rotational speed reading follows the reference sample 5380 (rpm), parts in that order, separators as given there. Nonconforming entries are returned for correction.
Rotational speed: 6000 (rpm)
